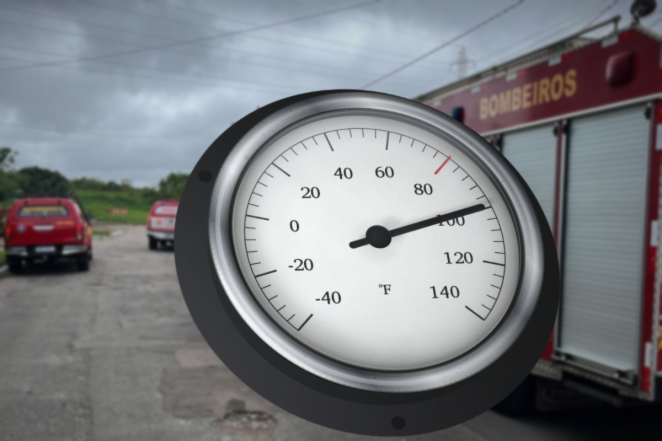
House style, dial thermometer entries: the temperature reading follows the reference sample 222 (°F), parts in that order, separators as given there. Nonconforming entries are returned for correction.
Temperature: 100 (°F)
